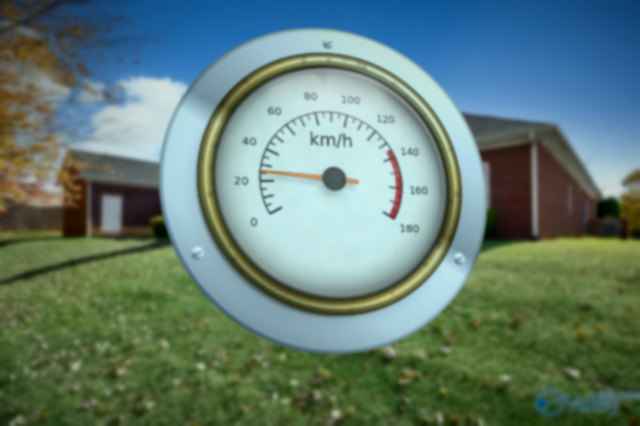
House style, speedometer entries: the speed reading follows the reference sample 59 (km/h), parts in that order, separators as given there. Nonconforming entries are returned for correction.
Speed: 25 (km/h)
